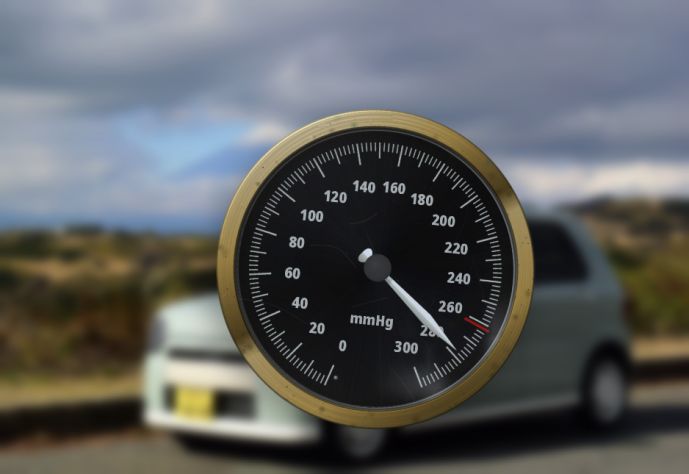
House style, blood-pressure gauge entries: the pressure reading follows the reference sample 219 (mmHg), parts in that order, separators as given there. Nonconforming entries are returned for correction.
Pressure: 278 (mmHg)
